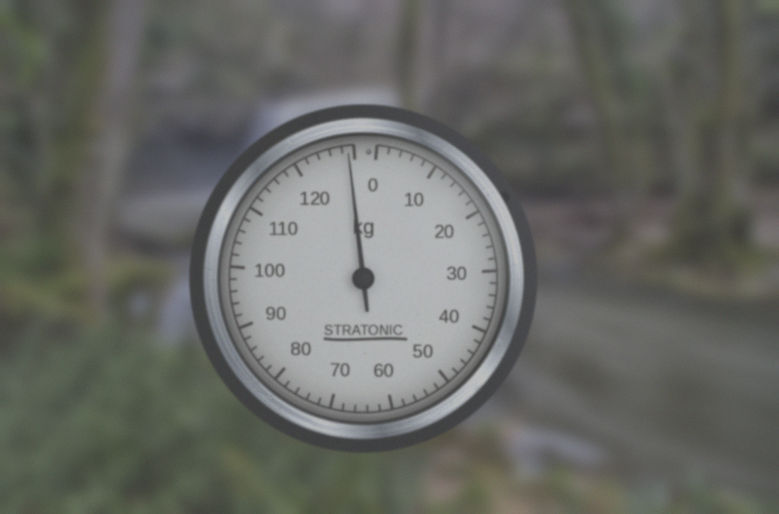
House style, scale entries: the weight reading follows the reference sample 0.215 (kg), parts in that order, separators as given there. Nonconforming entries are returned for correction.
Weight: 129 (kg)
